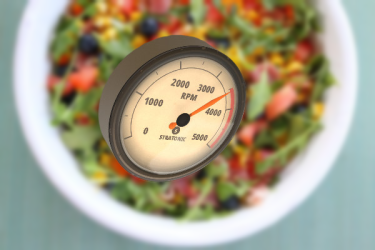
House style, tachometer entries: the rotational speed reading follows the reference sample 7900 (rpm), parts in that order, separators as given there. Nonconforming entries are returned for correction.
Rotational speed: 3500 (rpm)
